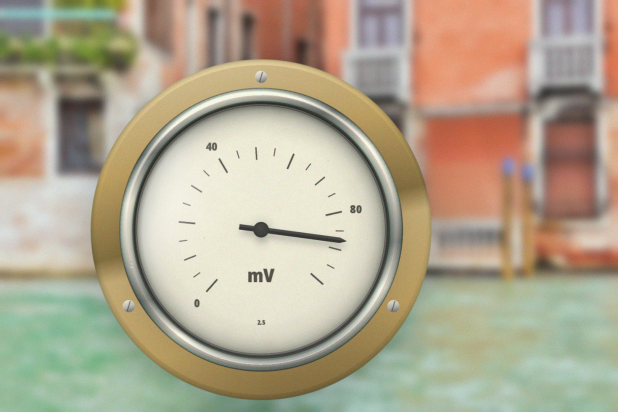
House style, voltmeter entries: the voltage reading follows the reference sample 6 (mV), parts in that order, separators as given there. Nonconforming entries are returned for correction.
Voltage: 87.5 (mV)
